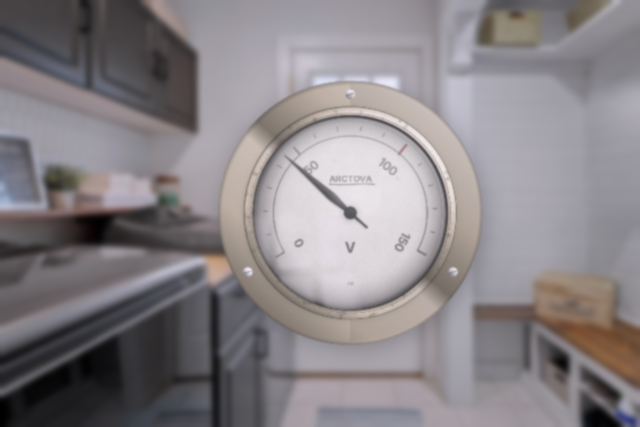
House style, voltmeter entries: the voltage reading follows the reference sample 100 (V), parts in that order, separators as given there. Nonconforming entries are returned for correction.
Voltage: 45 (V)
